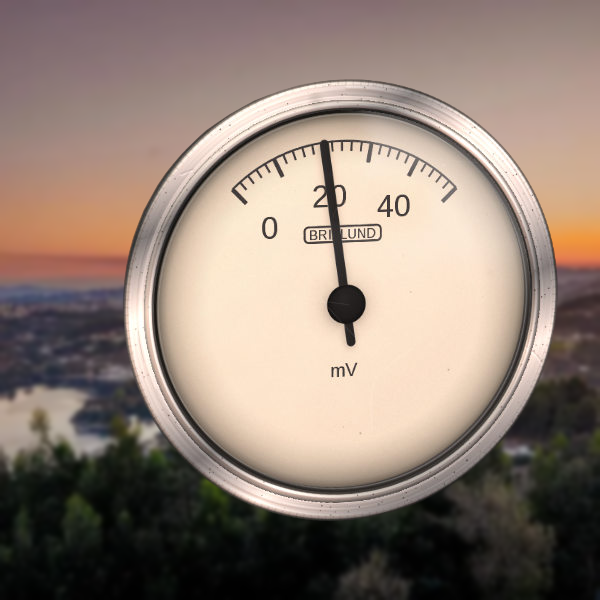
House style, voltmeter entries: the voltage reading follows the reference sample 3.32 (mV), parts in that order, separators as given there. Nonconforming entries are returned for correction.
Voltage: 20 (mV)
